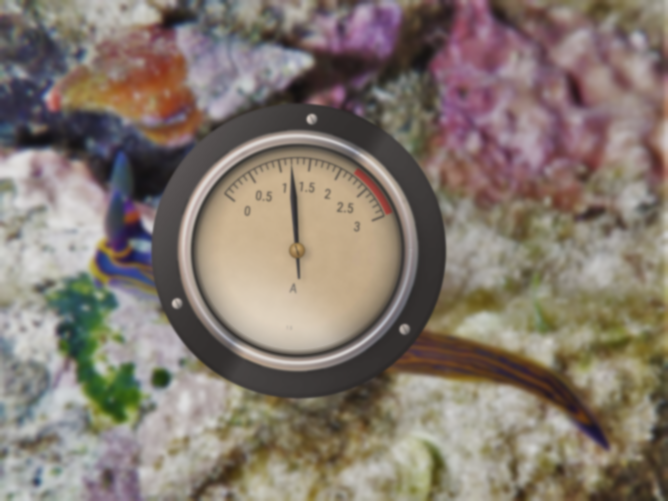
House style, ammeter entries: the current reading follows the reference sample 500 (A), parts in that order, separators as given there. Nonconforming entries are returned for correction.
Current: 1.2 (A)
